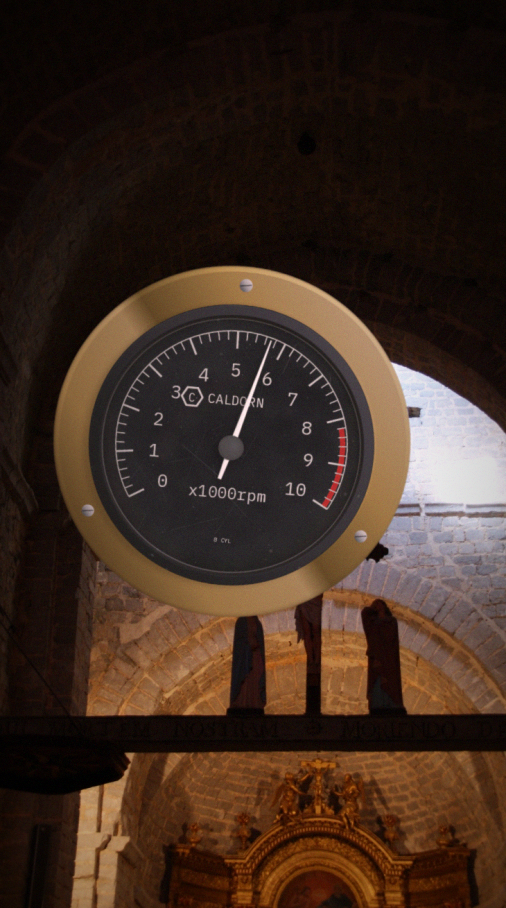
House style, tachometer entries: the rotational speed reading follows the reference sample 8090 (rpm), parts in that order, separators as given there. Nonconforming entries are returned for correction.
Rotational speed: 5700 (rpm)
